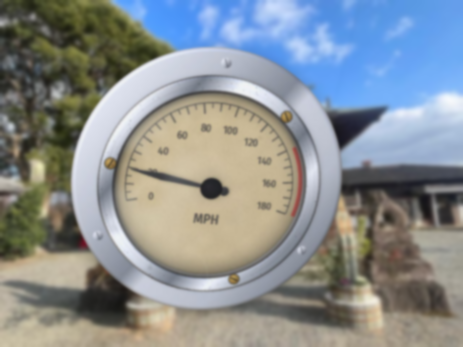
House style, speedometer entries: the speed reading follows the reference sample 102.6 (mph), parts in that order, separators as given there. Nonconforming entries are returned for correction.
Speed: 20 (mph)
